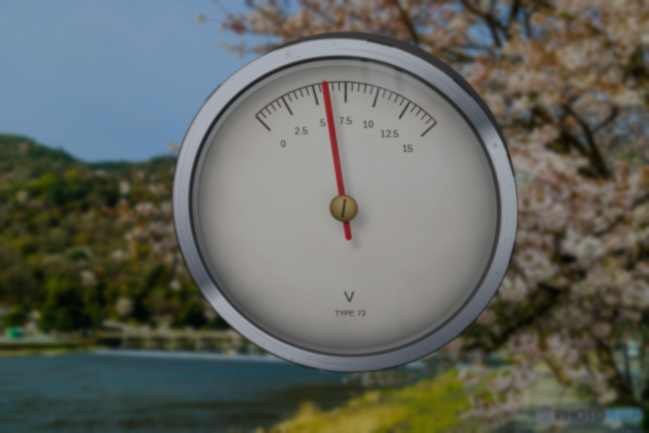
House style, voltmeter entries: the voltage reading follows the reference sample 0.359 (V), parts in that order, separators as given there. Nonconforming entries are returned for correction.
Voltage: 6 (V)
